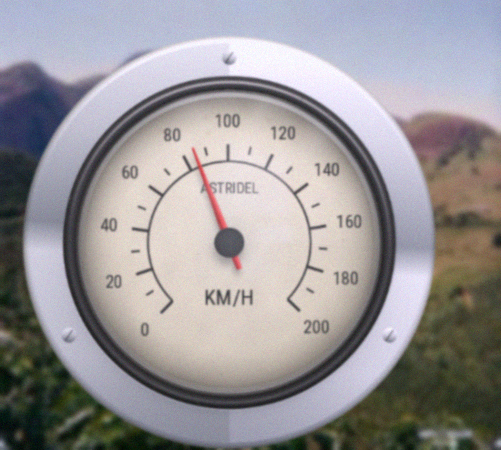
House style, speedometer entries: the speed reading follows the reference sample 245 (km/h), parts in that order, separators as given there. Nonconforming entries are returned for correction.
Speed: 85 (km/h)
